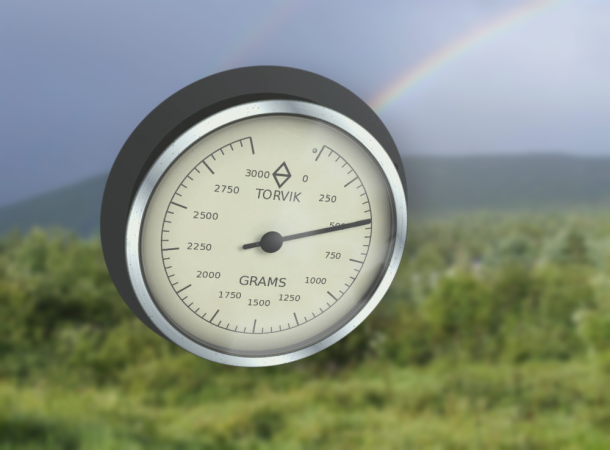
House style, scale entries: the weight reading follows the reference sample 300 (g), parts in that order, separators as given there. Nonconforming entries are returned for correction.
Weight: 500 (g)
